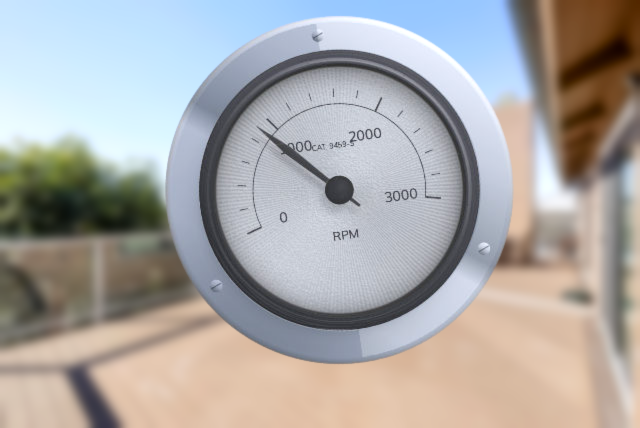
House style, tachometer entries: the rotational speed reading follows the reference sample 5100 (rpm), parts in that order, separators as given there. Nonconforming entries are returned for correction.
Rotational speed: 900 (rpm)
